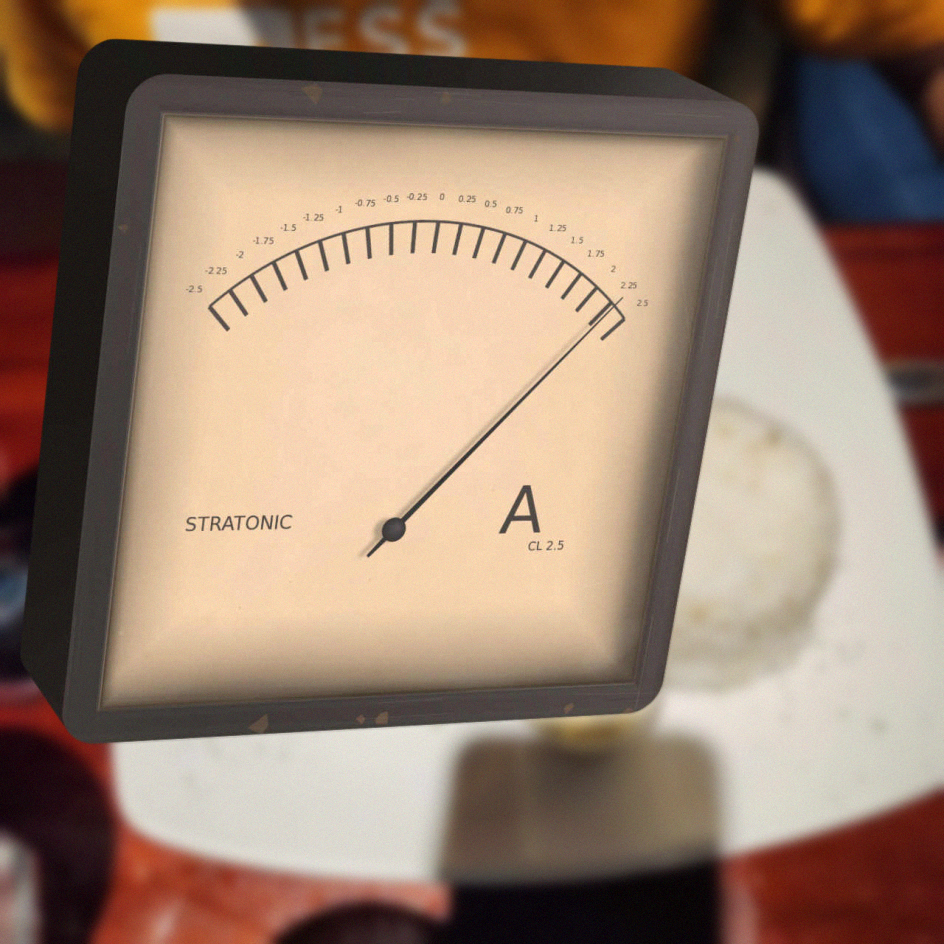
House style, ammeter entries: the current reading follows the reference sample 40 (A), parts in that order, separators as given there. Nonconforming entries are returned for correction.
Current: 2.25 (A)
